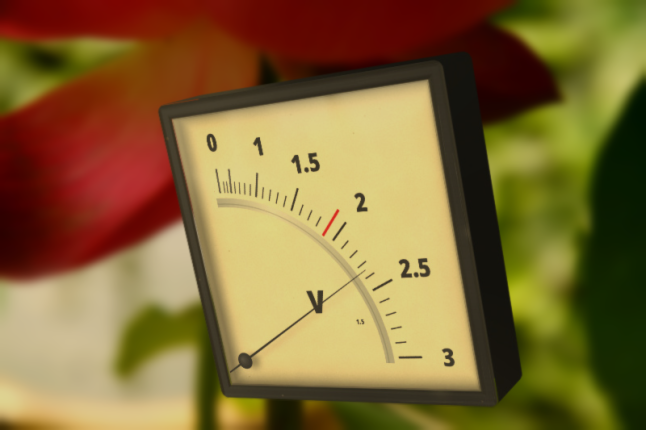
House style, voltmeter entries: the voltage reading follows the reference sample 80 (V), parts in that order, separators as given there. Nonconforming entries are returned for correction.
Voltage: 2.35 (V)
